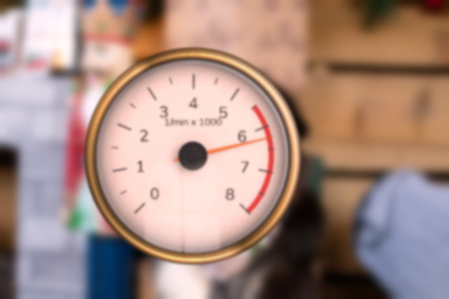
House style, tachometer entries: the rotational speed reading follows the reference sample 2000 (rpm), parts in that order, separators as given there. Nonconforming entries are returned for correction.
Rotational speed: 6250 (rpm)
